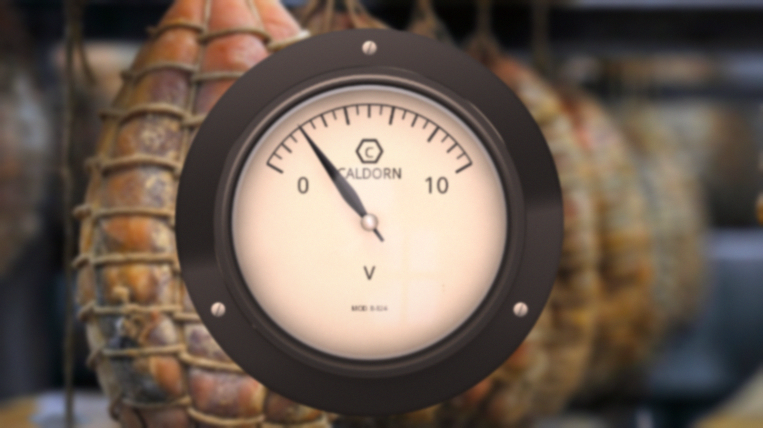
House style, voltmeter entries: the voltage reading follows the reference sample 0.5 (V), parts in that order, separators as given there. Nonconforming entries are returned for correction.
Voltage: 2 (V)
